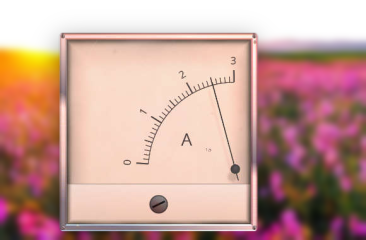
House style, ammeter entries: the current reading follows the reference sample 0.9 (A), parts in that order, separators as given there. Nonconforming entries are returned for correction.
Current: 2.5 (A)
